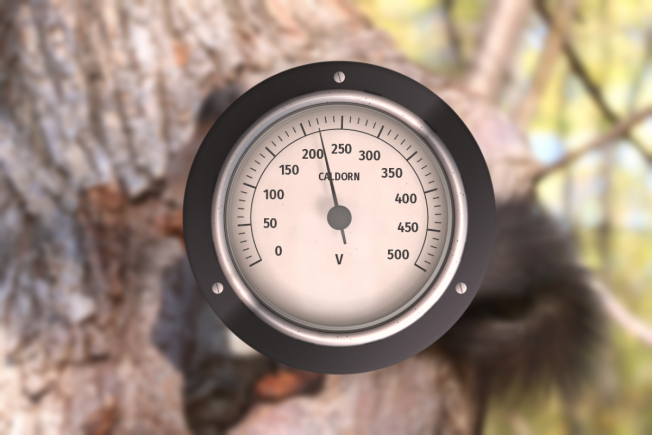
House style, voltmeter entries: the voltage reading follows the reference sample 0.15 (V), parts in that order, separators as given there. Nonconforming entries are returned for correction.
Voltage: 220 (V)
